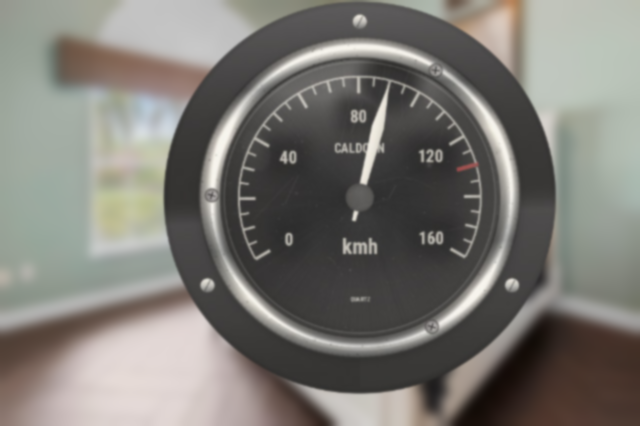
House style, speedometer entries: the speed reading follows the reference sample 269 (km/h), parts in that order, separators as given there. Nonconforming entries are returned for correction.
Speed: 90 (km/h)
